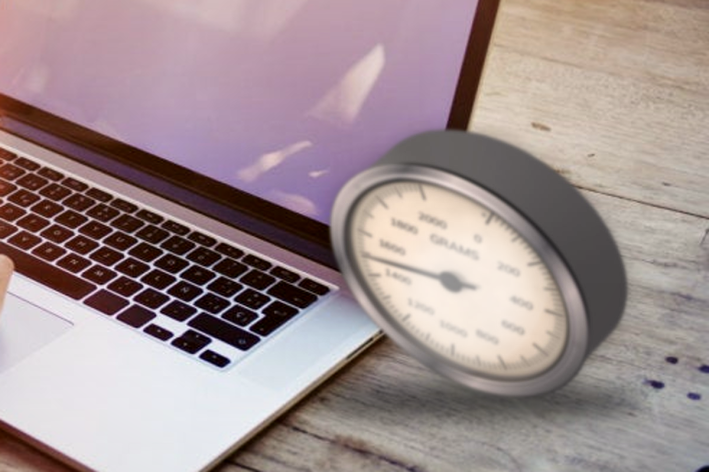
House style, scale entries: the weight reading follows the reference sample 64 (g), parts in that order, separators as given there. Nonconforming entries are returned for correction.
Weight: 1500 (g)
